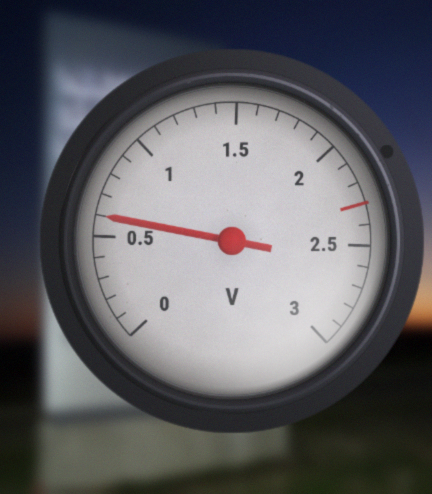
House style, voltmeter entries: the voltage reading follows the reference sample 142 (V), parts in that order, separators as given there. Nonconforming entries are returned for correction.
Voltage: 0.6 (V)
